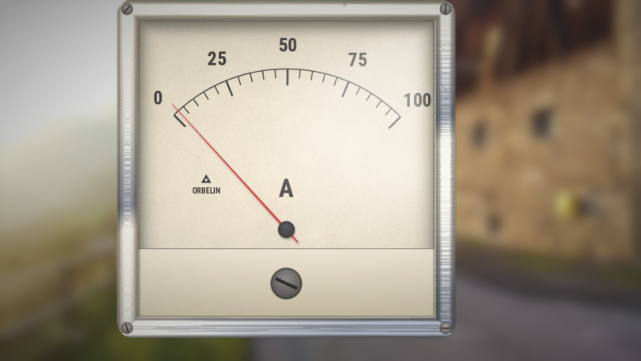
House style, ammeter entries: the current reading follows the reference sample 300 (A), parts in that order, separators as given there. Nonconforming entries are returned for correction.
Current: 2.5 (A)
